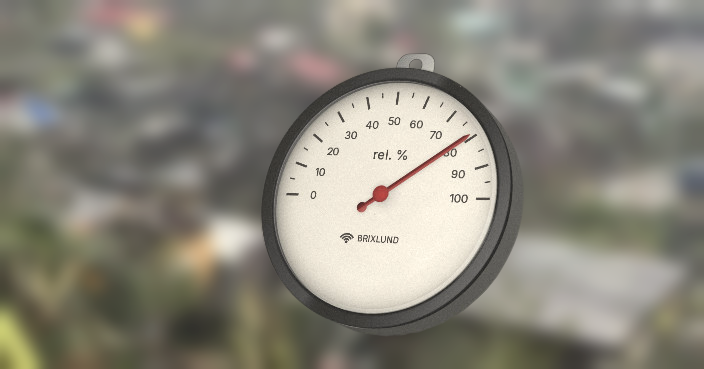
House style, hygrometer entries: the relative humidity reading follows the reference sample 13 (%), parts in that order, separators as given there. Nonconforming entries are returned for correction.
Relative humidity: 80 (%)
